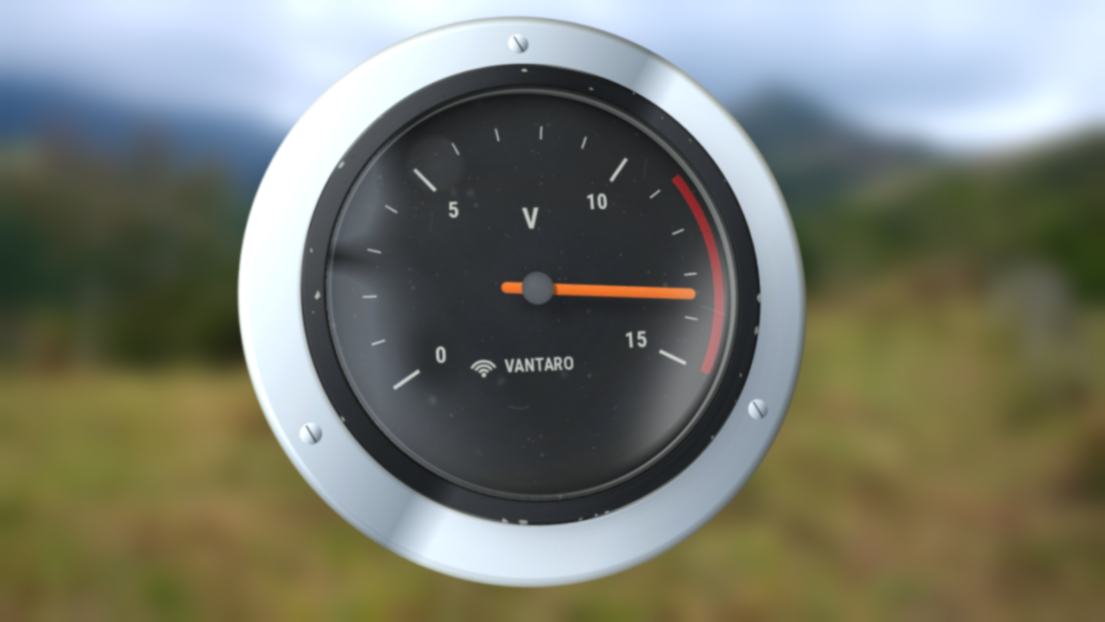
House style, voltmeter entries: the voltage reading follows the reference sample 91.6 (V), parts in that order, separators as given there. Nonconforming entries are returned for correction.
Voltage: 13.5 (V)
